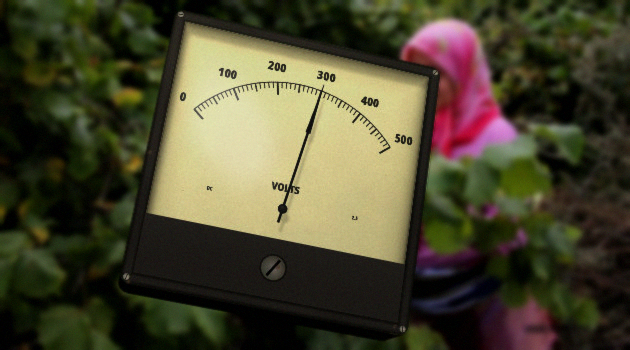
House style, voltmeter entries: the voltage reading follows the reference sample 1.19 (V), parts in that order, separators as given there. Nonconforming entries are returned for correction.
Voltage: 300 (V)
